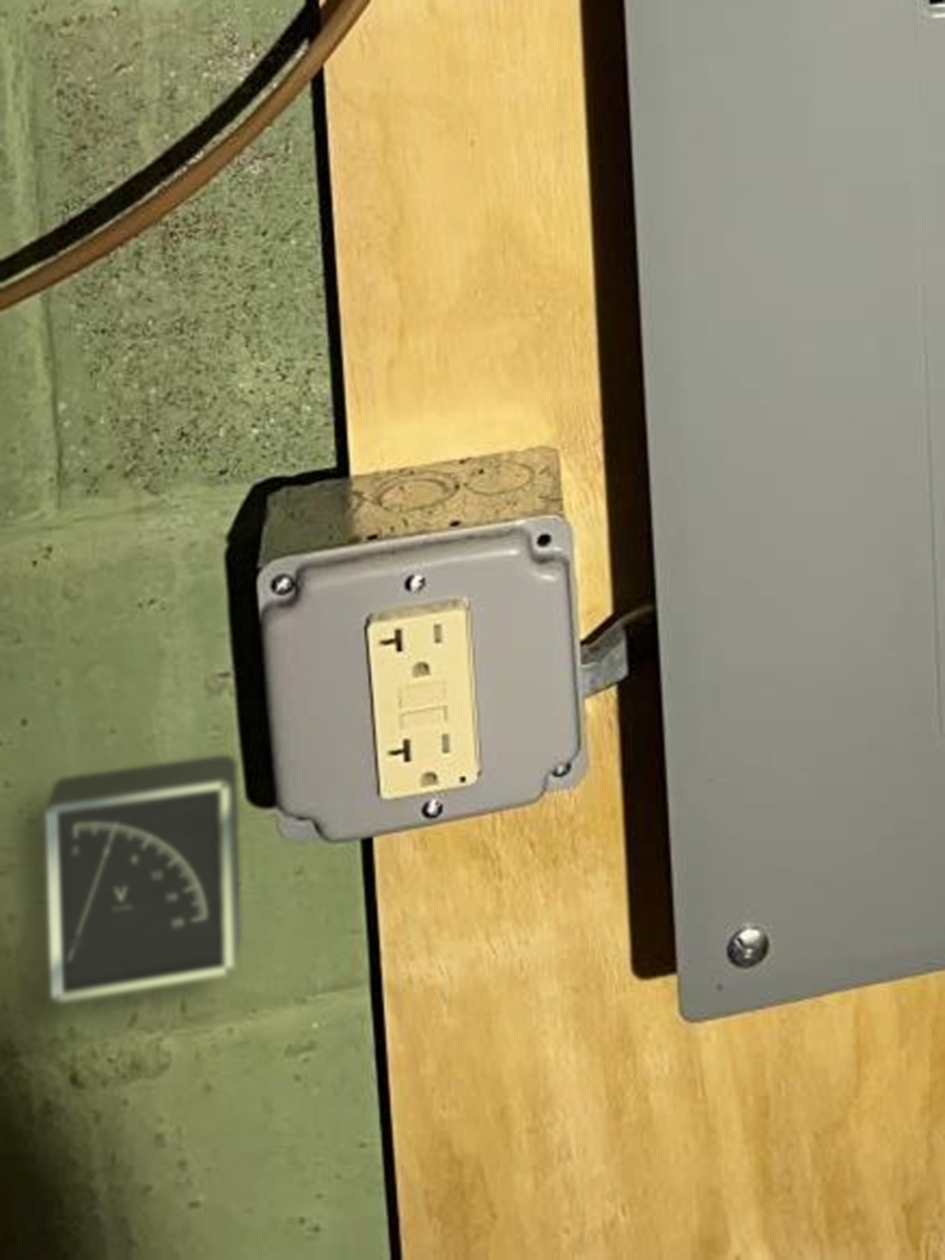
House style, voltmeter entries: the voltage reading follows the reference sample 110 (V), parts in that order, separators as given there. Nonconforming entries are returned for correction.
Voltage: 4 (V)
